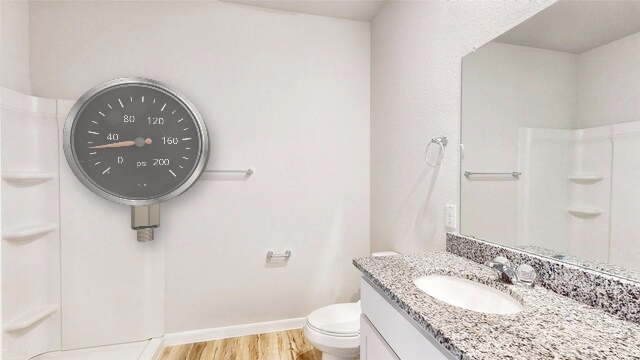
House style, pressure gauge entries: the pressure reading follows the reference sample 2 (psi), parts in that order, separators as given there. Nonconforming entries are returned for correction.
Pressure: 25 (psi)
